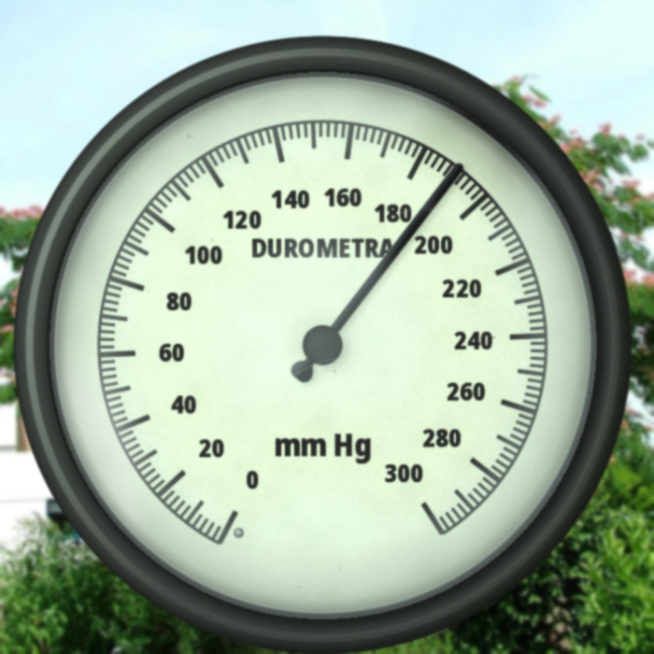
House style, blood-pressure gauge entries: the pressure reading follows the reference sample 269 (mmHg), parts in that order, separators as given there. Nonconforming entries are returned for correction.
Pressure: 190 (mmHg)
